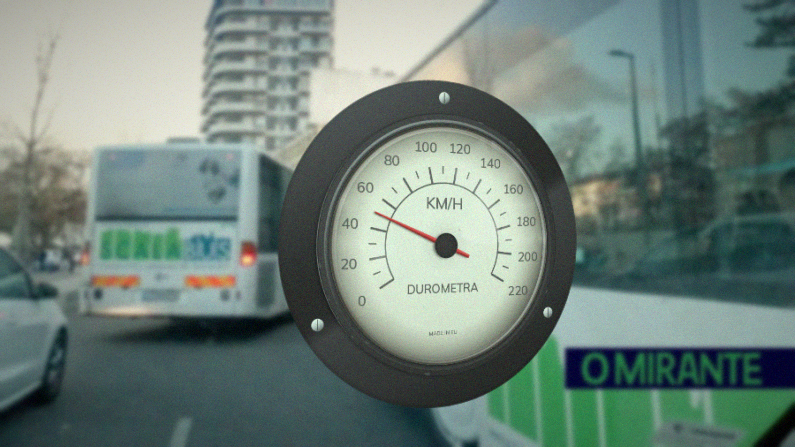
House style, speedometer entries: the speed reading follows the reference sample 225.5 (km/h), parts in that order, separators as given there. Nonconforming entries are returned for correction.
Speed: 50 (km/h)
